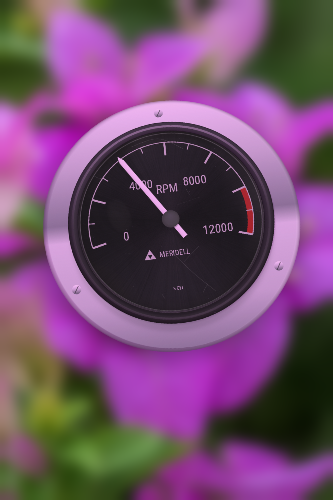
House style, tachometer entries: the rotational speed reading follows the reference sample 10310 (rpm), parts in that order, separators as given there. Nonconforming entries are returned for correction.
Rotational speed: 4000 (rpm)
